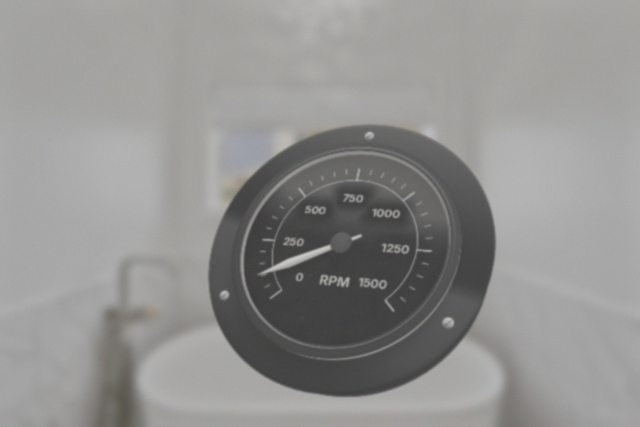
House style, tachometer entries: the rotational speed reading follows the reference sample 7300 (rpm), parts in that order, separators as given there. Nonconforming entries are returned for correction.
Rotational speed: 100 (rpm)
